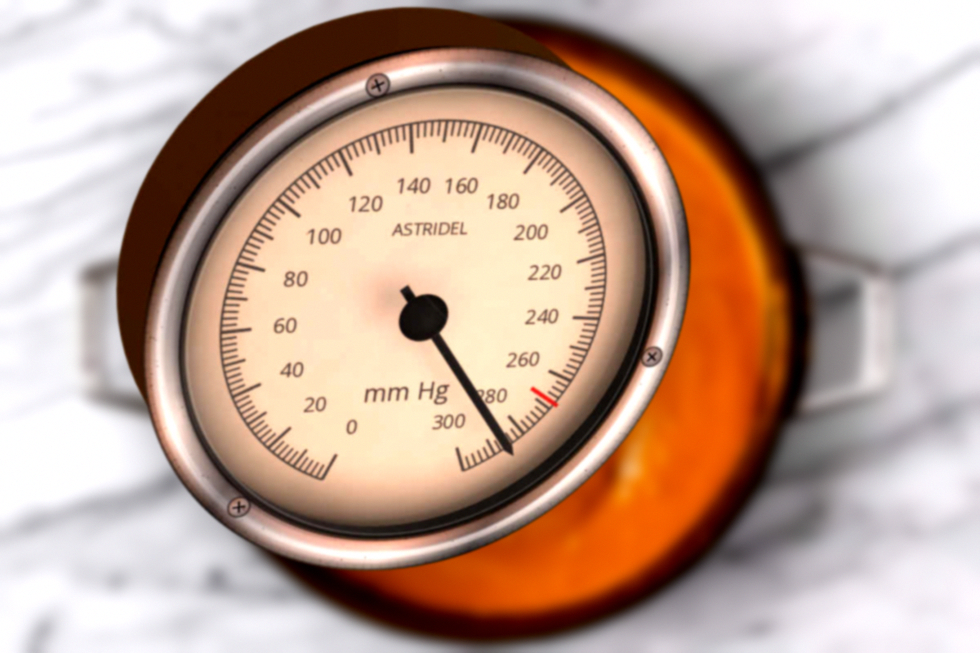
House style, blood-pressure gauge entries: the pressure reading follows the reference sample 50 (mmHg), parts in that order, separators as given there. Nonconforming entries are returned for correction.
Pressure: 286 (mmHg)
